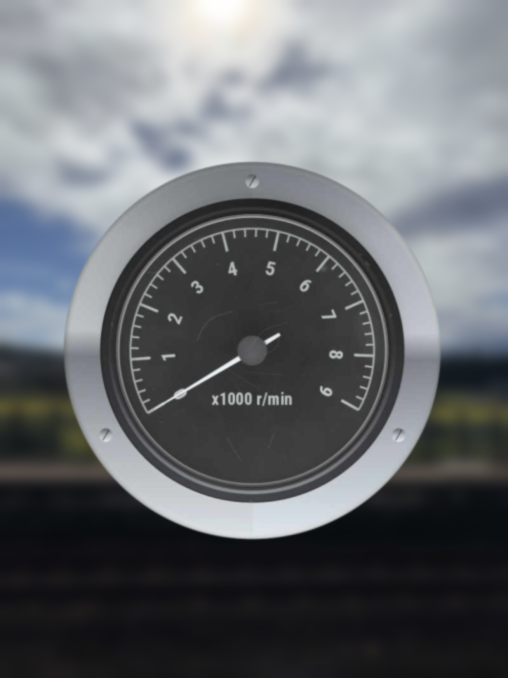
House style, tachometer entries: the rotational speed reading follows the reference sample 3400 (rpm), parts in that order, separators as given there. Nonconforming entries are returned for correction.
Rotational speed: 0 (rpm)
